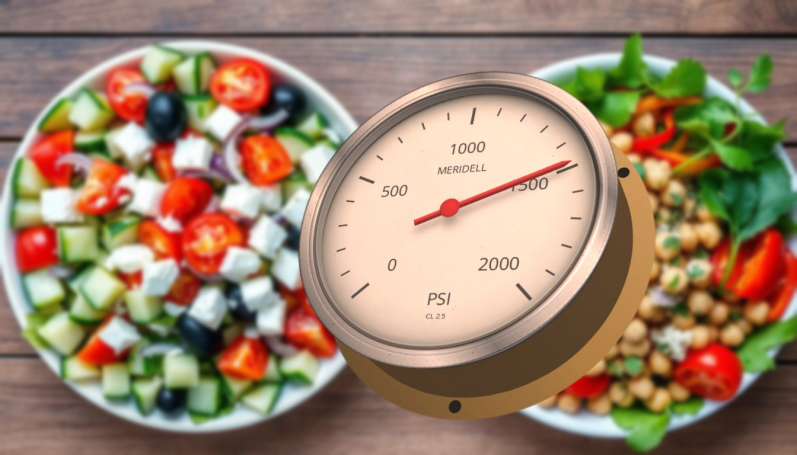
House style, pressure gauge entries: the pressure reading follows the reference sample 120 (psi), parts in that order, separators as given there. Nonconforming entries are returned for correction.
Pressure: 1500 (psi)
